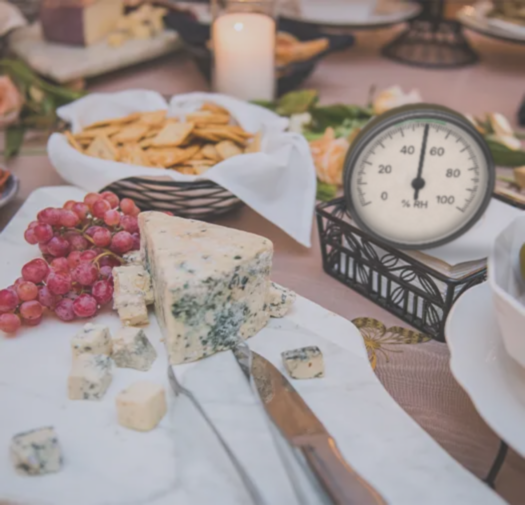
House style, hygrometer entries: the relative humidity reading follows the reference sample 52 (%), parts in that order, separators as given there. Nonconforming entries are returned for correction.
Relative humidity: 50 (%)
